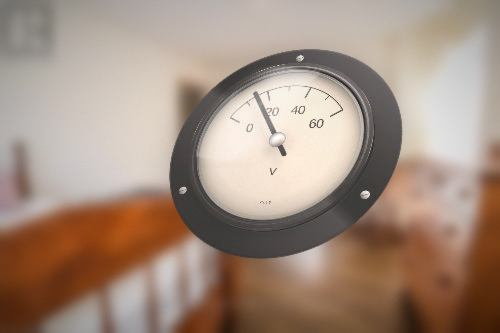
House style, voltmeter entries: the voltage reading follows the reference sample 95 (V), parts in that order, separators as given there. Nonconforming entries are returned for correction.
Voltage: 15 (V)
